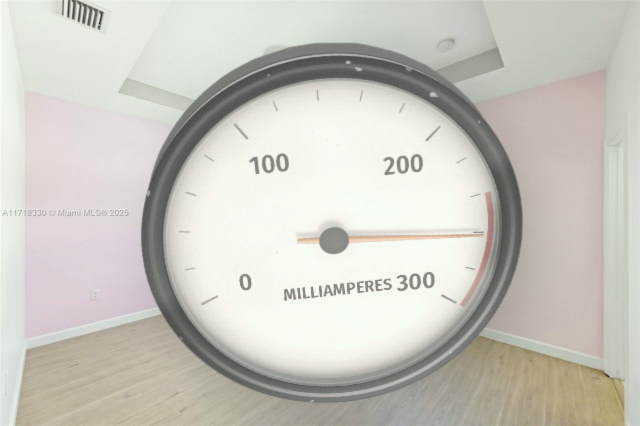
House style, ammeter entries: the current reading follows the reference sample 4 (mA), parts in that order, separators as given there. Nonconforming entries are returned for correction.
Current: 260 (mA)
